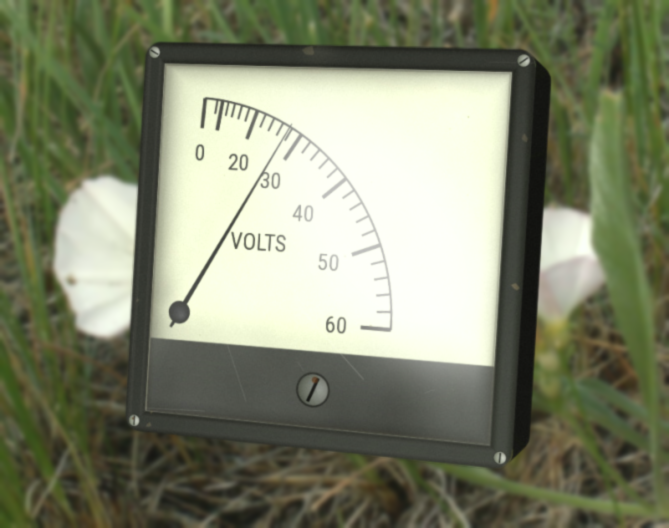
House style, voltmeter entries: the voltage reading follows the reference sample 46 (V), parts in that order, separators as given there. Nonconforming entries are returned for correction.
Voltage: 28 (V)
